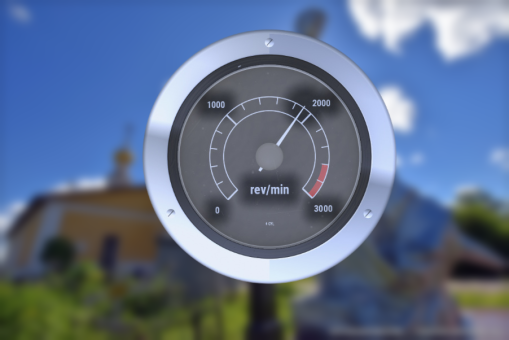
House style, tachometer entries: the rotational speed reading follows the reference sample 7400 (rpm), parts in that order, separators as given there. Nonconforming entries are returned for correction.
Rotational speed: 1900 (rpm)
